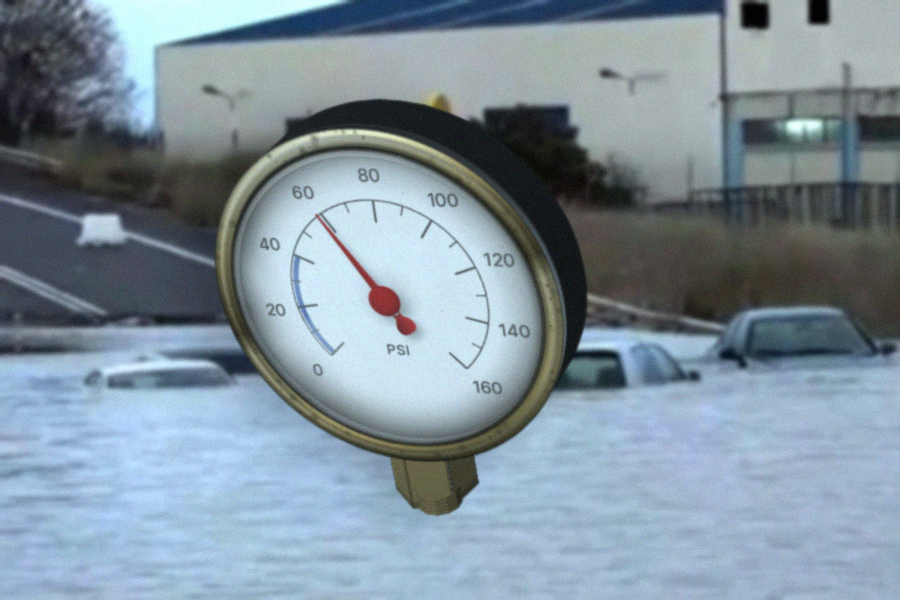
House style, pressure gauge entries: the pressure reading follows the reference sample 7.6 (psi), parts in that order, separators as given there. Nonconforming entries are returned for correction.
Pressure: 60 (psi)
